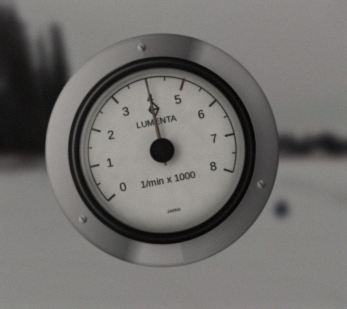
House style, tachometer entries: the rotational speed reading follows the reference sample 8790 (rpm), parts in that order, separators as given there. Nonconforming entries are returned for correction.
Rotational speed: 4000 (rpm)
